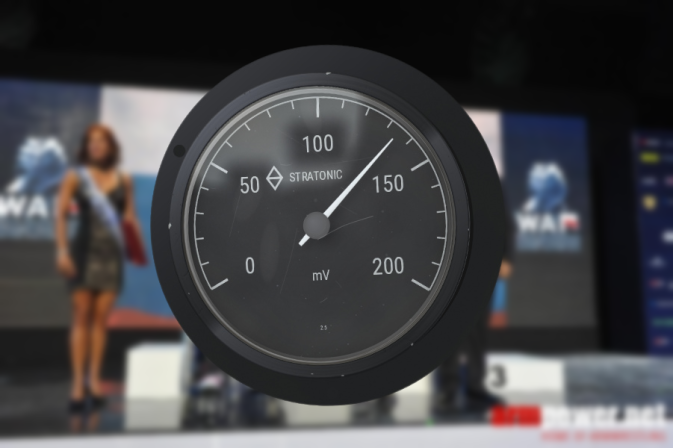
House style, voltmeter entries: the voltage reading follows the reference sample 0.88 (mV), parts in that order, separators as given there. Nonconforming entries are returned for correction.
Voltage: 135 (mV)
